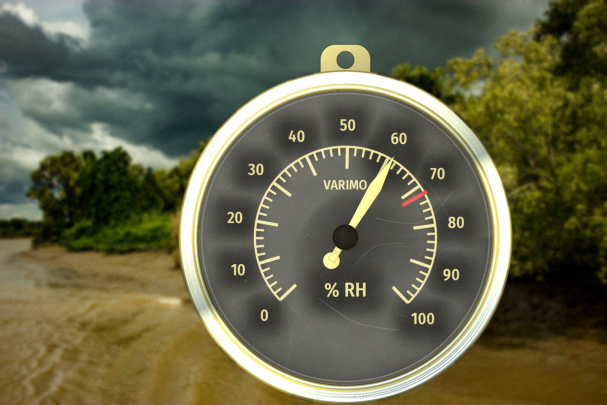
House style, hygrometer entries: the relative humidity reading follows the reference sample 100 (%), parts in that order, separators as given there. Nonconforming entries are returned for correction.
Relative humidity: 61 (%)
